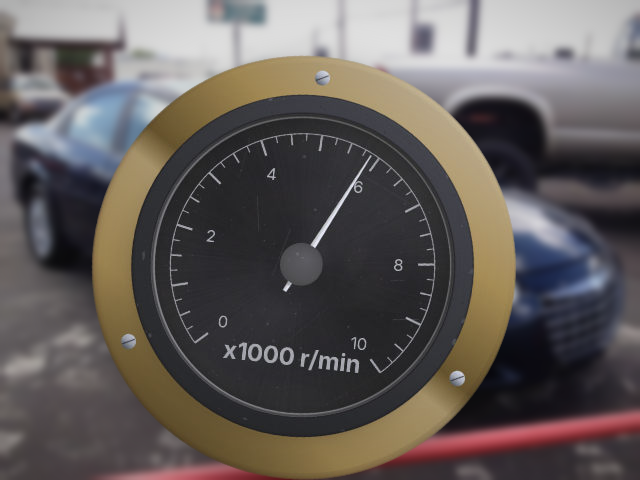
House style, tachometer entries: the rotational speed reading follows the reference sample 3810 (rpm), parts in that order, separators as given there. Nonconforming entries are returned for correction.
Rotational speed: 5875 (rpm)
